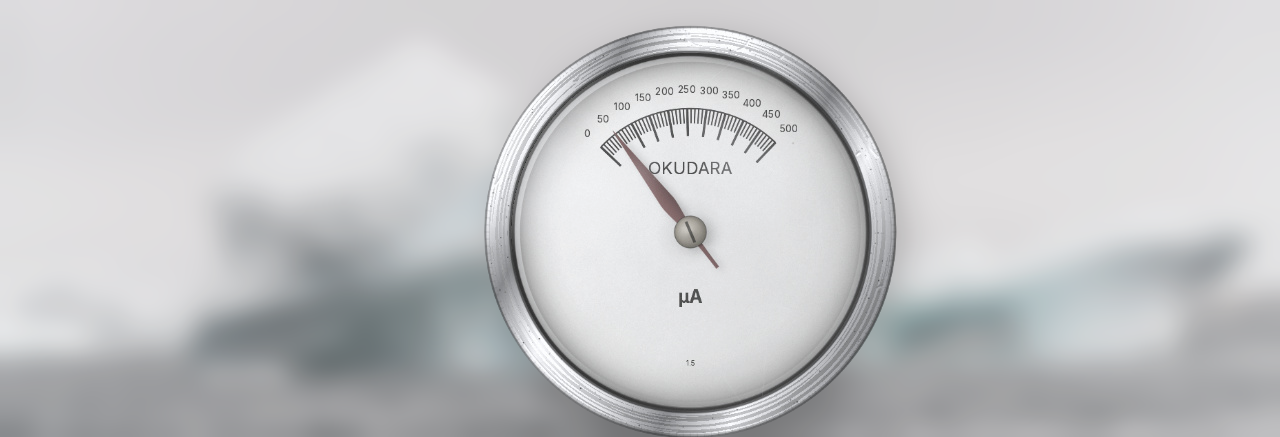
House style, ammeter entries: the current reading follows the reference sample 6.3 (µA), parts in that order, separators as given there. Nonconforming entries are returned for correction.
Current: 50 (µA)
